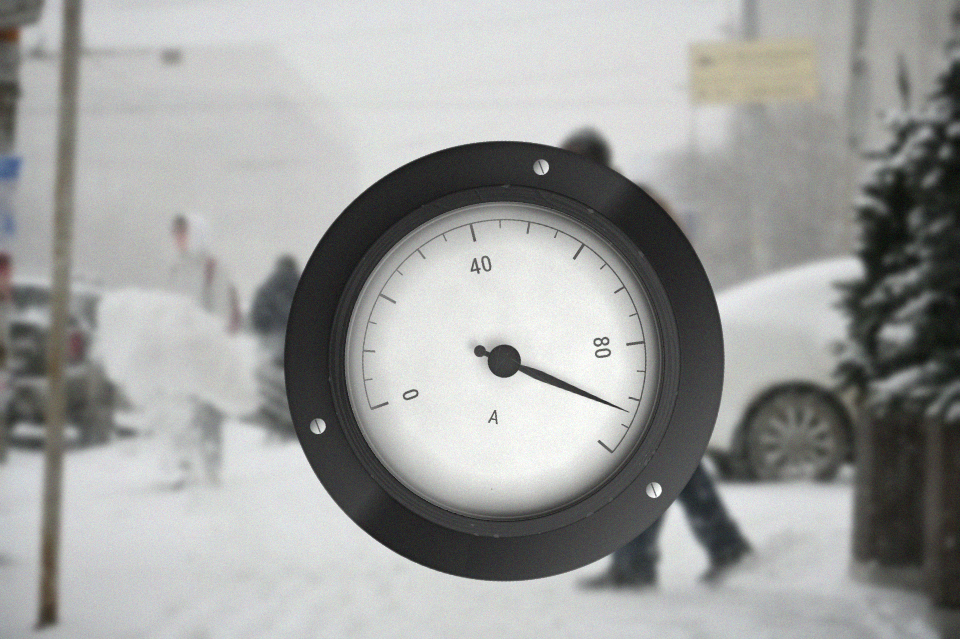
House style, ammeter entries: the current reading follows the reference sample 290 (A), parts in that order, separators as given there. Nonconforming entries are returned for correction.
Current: 92.5 (A)
